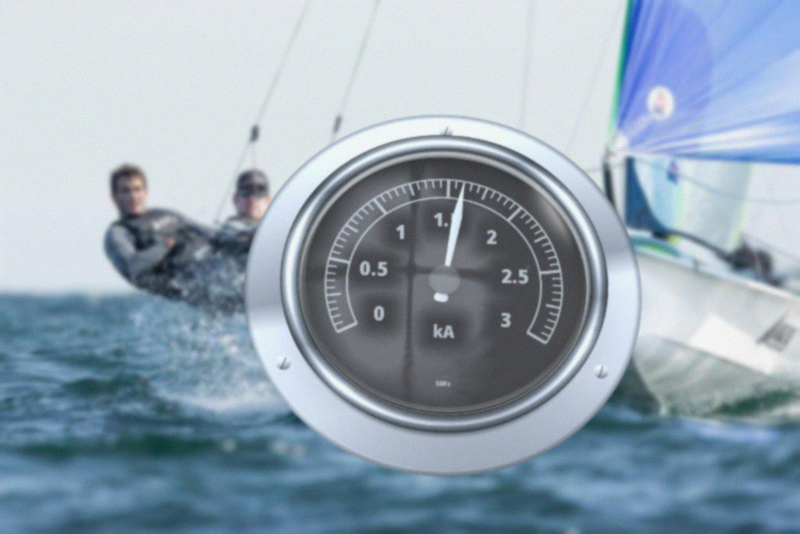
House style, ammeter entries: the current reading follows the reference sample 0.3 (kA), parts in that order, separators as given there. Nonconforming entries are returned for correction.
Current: 1.6 (kA)
